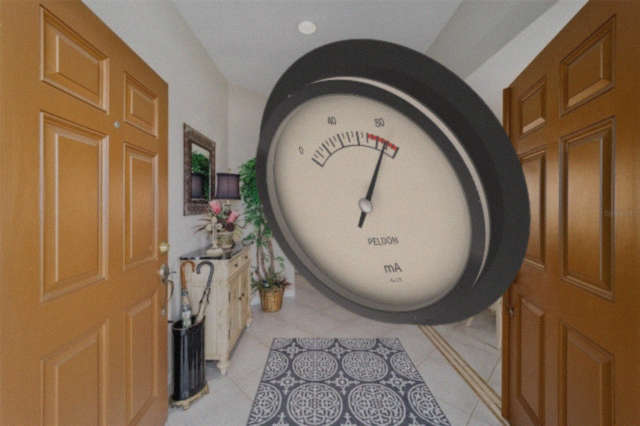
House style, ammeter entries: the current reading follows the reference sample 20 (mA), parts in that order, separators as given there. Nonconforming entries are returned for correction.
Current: 90 (mA)
